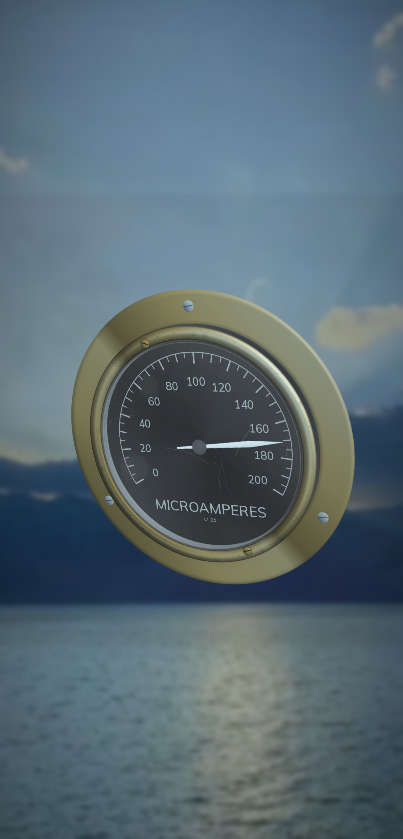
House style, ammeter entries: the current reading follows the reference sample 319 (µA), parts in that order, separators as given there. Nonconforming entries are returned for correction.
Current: 170 (µA)
